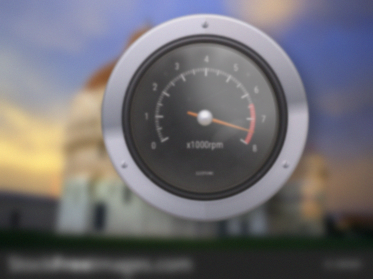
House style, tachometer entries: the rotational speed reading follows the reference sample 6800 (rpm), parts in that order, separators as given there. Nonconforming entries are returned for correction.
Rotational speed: 7500 (rpm)
